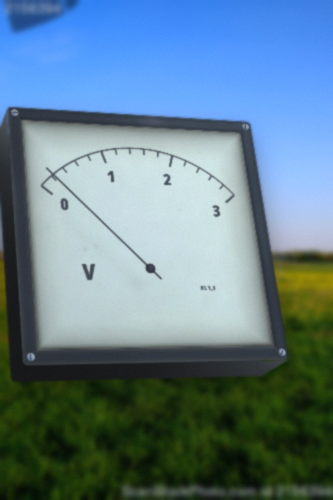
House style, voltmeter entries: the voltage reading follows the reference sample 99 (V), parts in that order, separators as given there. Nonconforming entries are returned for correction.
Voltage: 0.2 (V)
